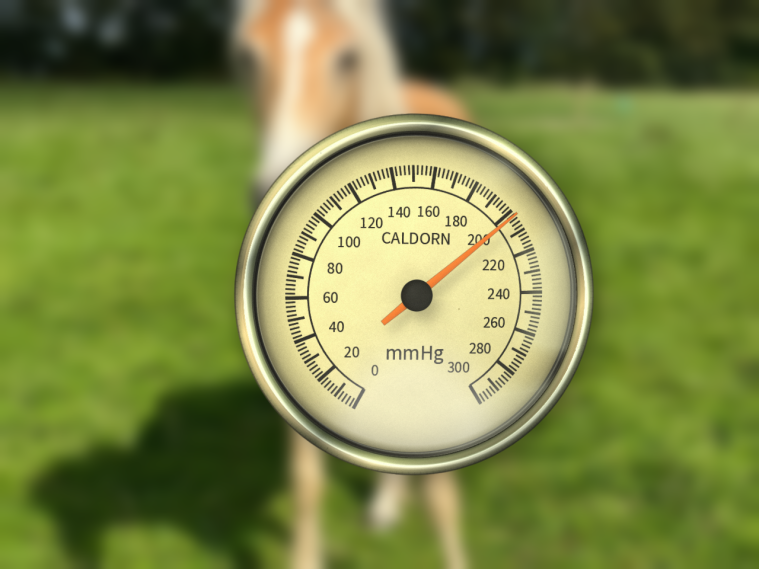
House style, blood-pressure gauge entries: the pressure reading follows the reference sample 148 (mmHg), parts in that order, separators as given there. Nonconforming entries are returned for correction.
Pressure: 202 (mmHg)
